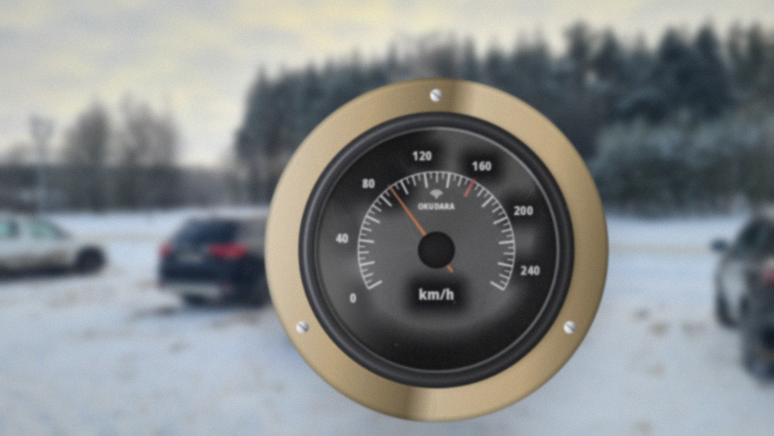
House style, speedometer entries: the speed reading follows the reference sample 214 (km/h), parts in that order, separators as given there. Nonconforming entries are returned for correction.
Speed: 90 (km/h)
